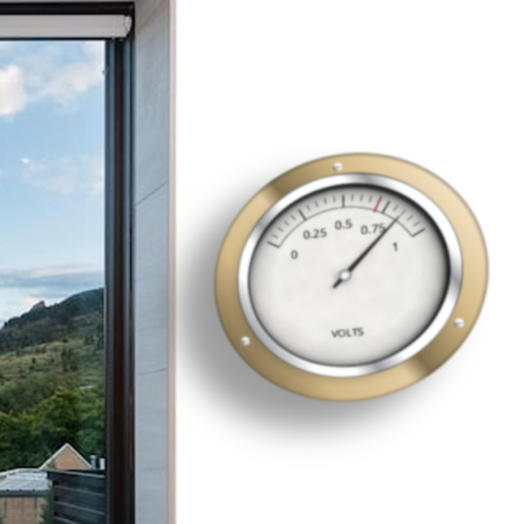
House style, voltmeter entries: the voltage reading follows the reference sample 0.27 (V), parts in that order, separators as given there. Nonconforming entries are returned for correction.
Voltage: 0.85 (V)
